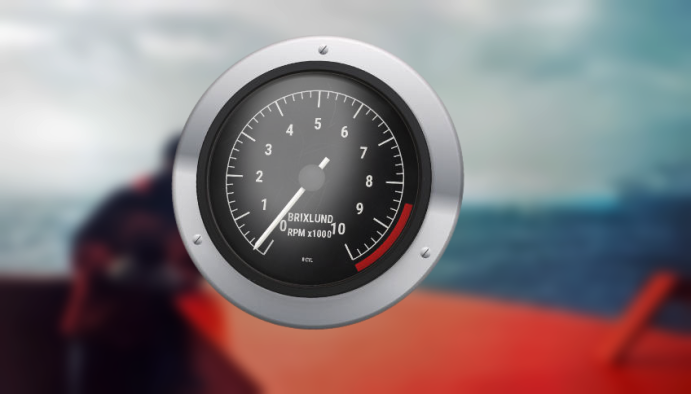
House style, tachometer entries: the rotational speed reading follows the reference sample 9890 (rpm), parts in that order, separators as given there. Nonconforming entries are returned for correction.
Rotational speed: 200 (rpm)
